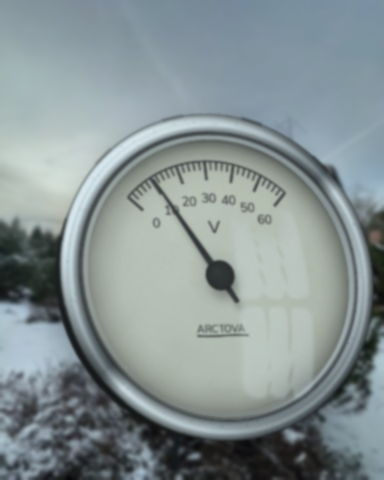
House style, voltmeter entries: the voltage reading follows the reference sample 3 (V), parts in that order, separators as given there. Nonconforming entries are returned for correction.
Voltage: 10 (V)
